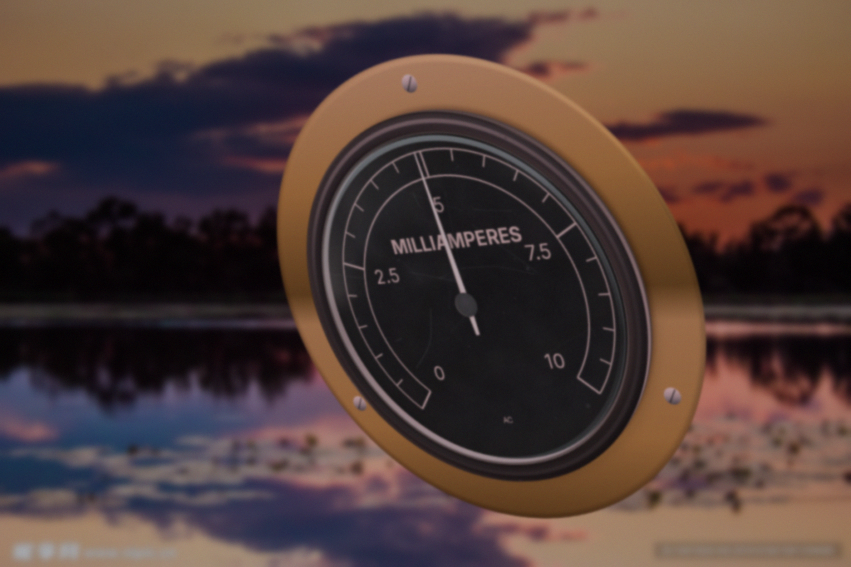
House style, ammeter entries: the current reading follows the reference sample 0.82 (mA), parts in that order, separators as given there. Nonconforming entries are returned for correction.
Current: 5 (mA)
